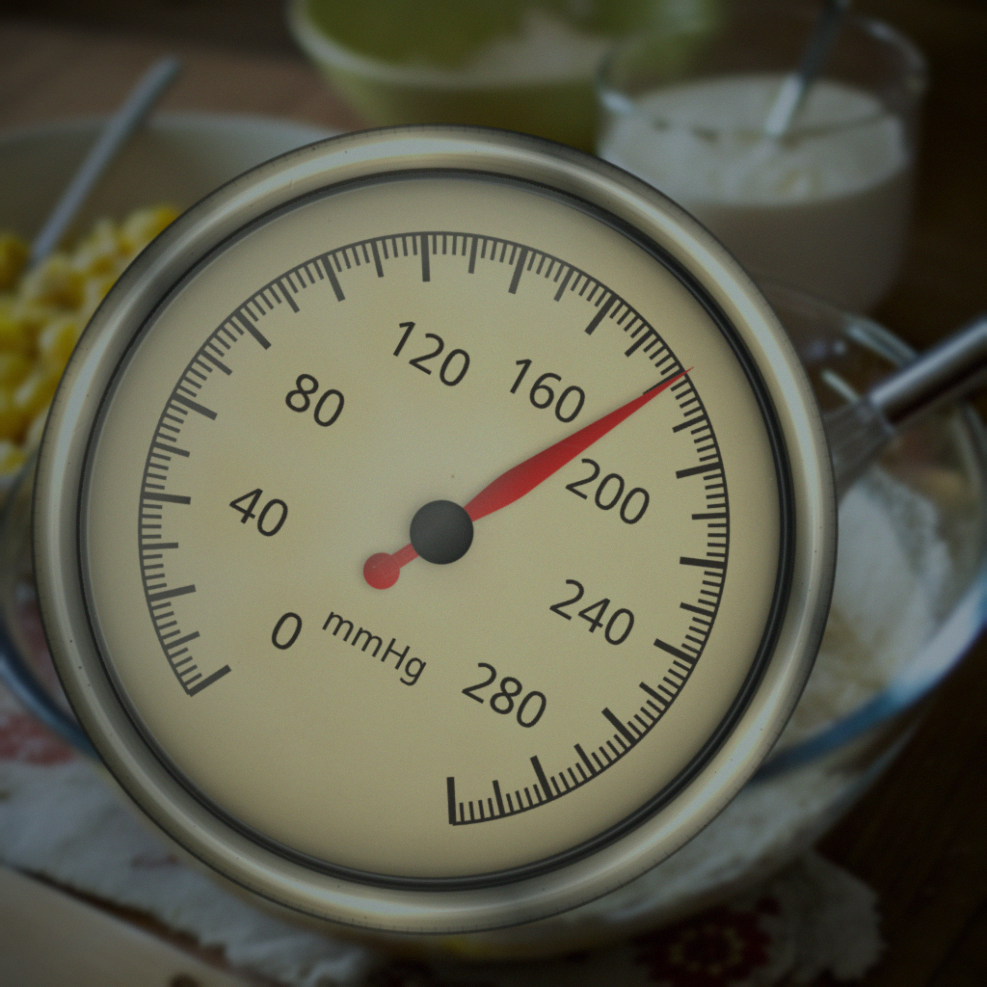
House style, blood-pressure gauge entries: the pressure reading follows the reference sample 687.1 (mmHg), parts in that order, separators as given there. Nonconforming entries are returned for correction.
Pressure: 180 (mmHg)
